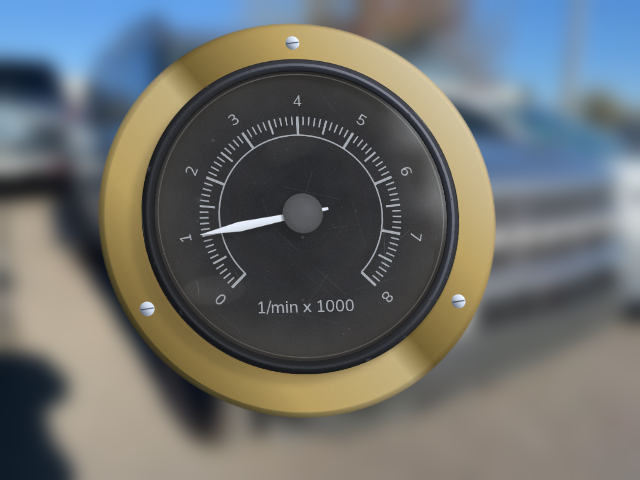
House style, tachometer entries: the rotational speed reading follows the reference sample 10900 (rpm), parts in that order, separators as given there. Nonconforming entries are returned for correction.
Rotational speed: 1000 (rpm)
